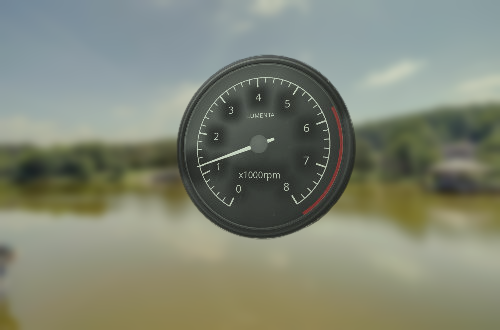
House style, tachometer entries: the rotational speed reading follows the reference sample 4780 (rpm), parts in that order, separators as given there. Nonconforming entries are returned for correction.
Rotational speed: 1200 (rpm)
